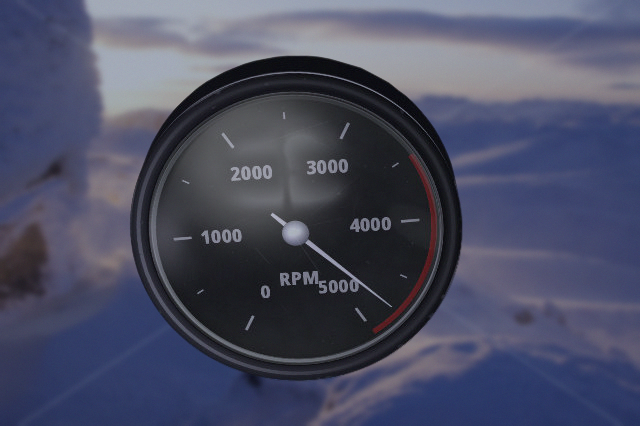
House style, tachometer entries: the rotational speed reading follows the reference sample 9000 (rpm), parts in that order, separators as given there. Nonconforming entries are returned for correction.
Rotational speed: 4750 (rpm)
